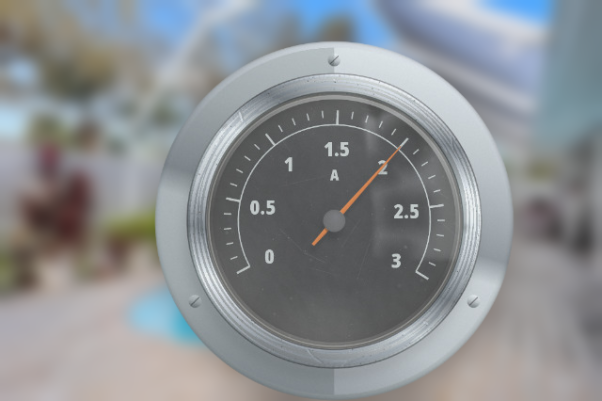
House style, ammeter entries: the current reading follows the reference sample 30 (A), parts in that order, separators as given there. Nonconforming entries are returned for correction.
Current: 2 (A)
